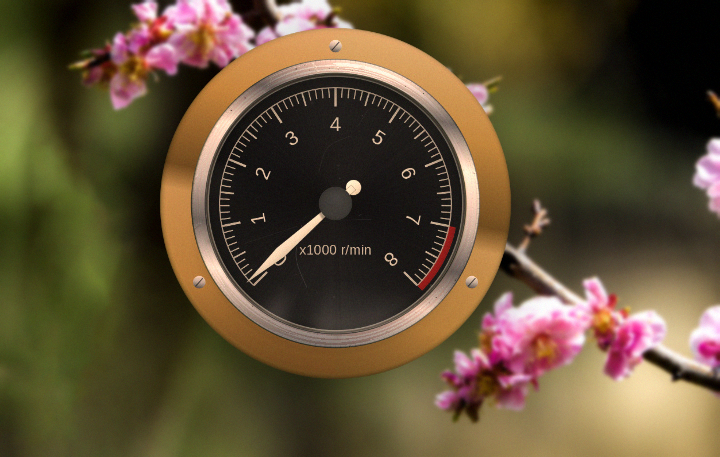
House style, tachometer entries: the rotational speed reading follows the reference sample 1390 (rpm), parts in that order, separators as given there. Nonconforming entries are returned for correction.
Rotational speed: 100 (rpm)
